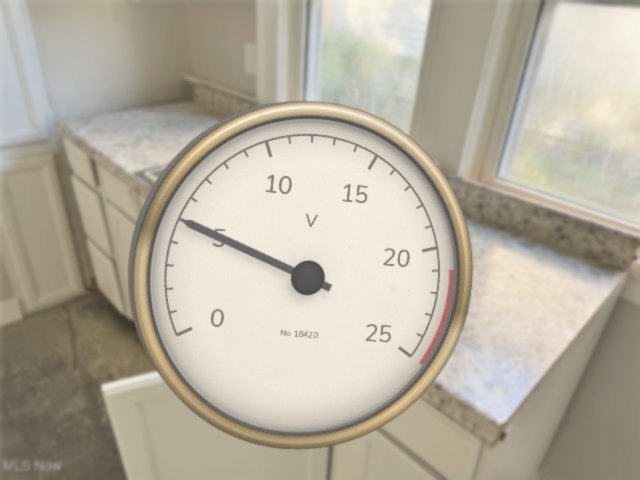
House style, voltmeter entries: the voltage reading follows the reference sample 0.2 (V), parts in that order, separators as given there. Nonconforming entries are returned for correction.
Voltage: 5 (V)
